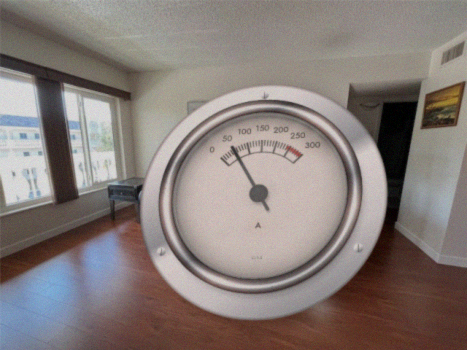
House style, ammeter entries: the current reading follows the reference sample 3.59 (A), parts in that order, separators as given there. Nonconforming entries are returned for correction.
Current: 50 (A)
